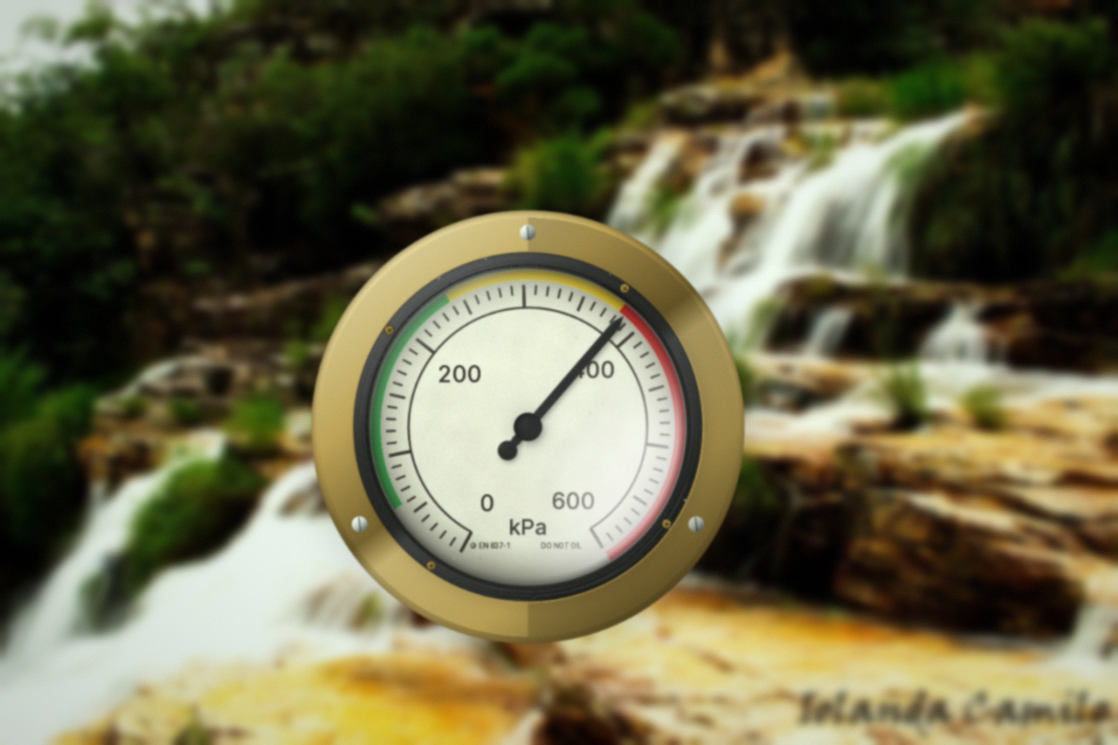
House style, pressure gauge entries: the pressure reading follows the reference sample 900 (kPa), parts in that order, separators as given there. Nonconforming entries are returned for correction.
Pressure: 385 (kPa)
